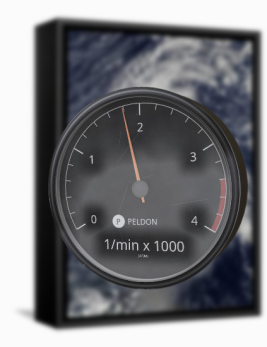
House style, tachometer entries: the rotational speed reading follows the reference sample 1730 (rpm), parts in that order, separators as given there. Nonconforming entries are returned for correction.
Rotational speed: 1800 (rpm)
